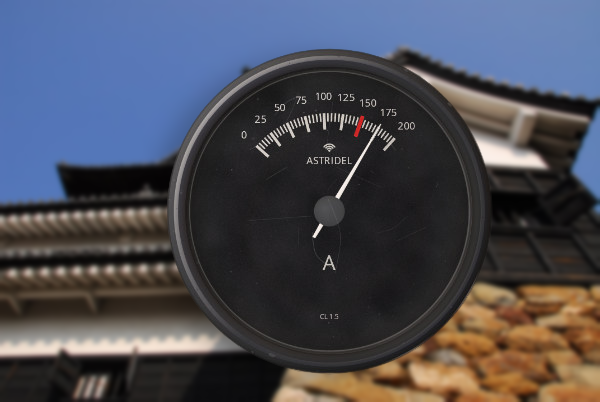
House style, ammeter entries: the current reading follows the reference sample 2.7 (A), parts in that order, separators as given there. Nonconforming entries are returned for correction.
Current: 175 (A)
